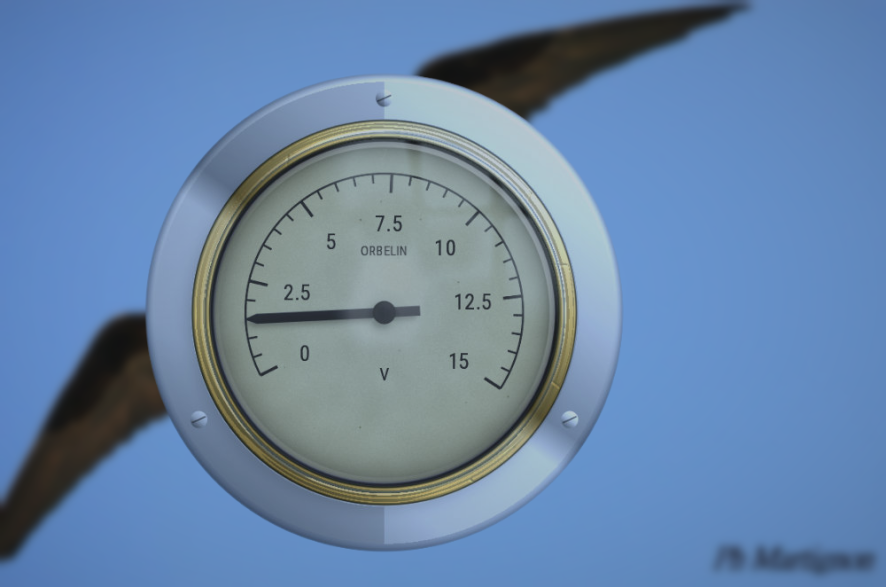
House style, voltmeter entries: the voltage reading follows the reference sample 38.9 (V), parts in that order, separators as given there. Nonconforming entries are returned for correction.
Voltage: 1.5 (V)
